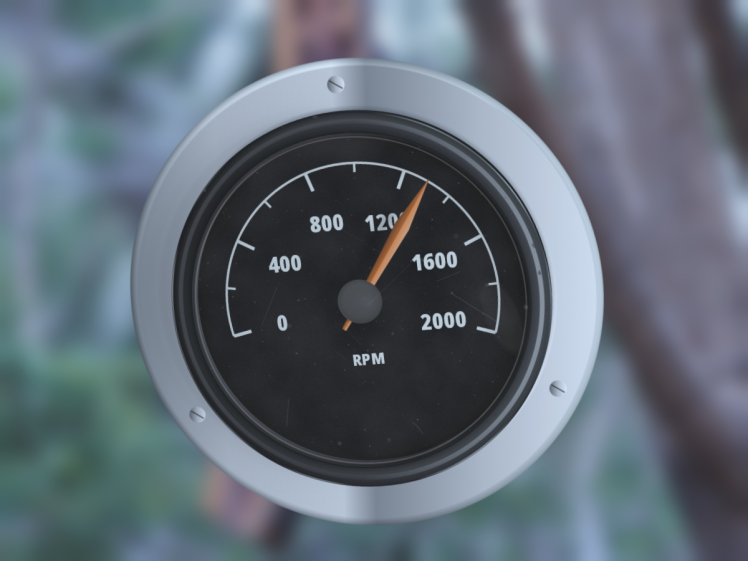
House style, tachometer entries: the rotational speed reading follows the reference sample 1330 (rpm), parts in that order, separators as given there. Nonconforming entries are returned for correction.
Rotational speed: 1300 (rpm)
